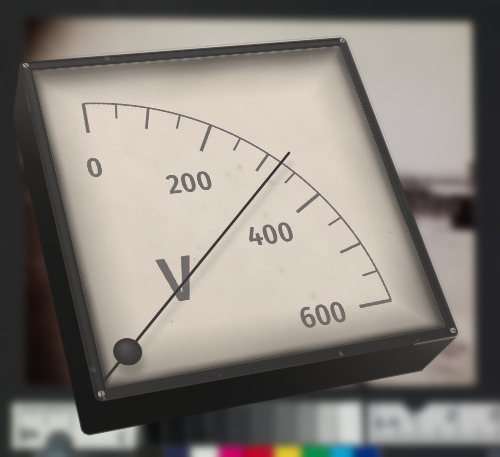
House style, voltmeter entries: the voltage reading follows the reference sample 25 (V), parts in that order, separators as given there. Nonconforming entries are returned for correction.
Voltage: 325 (V)
